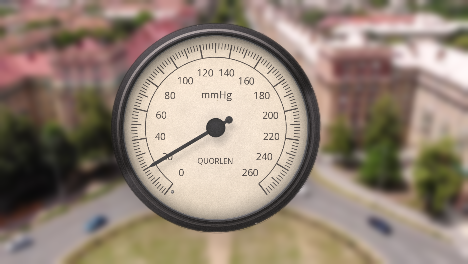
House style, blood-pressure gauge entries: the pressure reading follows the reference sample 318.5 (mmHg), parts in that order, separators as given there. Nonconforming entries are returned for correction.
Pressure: 20 (mmHg)
